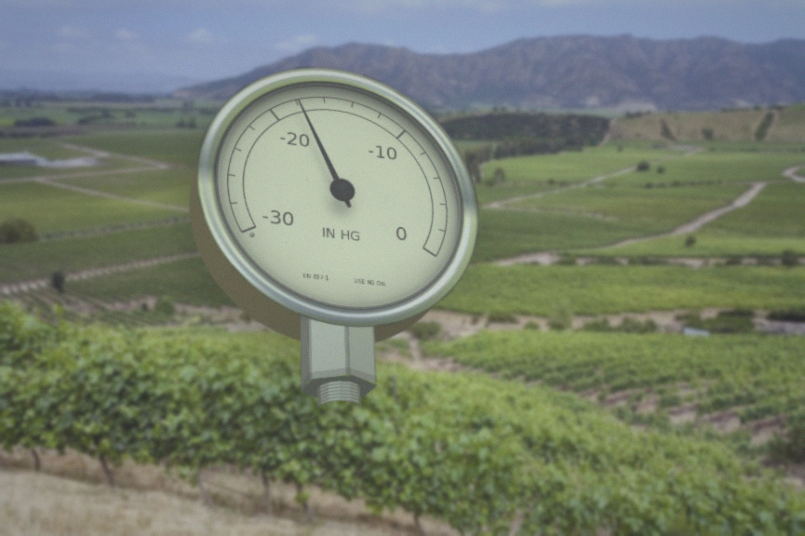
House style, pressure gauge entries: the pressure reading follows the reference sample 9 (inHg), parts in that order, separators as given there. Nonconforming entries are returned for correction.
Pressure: -18 (inHg)
